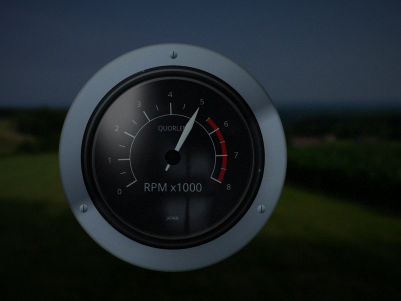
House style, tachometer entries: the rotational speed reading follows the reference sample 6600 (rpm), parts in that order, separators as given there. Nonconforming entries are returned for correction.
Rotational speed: 5000 (rpm)
